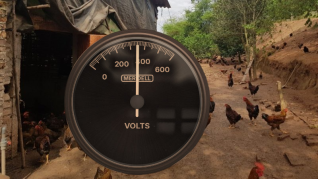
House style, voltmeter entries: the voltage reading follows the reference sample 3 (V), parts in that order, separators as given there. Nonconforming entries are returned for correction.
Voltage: 350 (V)
